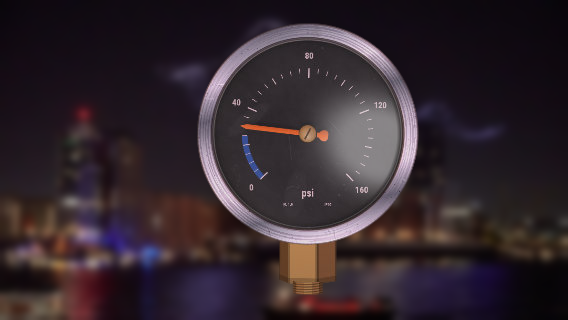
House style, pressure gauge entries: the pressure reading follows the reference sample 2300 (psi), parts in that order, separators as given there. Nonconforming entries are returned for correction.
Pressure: 30 (psi)
